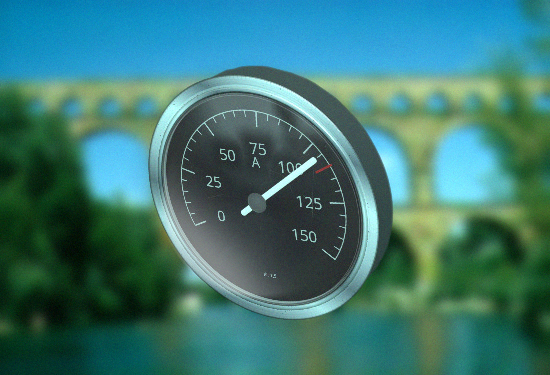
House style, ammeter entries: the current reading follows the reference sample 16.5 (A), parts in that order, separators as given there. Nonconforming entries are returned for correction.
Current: 105 (A)
